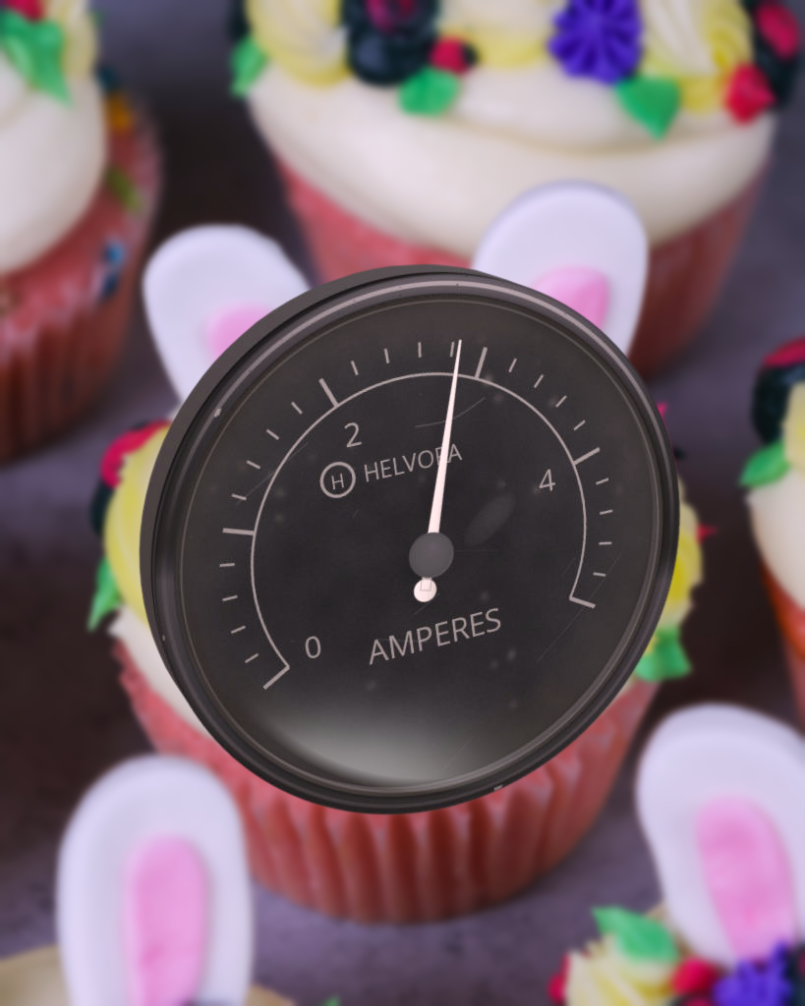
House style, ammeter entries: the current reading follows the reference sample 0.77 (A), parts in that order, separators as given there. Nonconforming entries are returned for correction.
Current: 2.8 (A)
